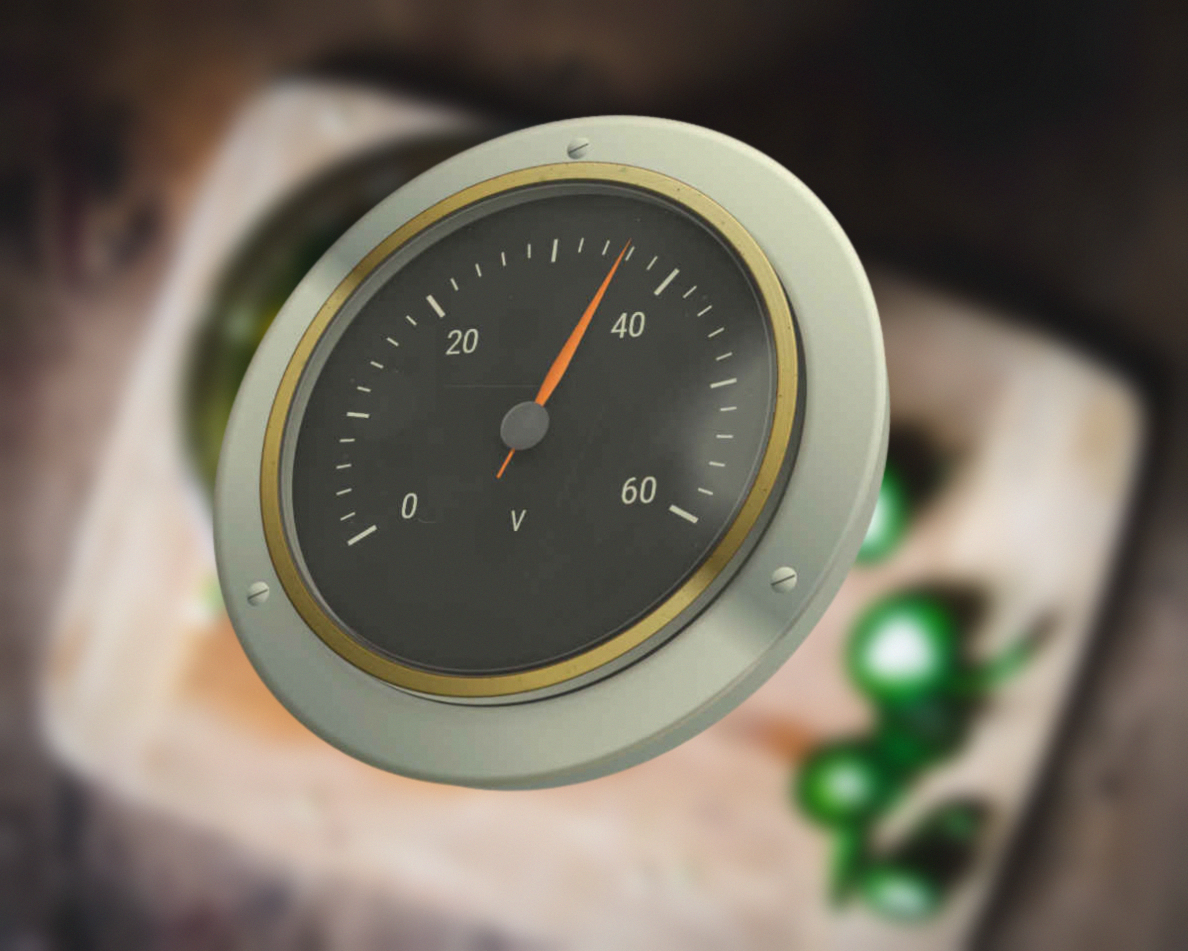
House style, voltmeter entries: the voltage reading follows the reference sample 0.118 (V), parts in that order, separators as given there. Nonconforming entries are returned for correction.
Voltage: 36 (V)
